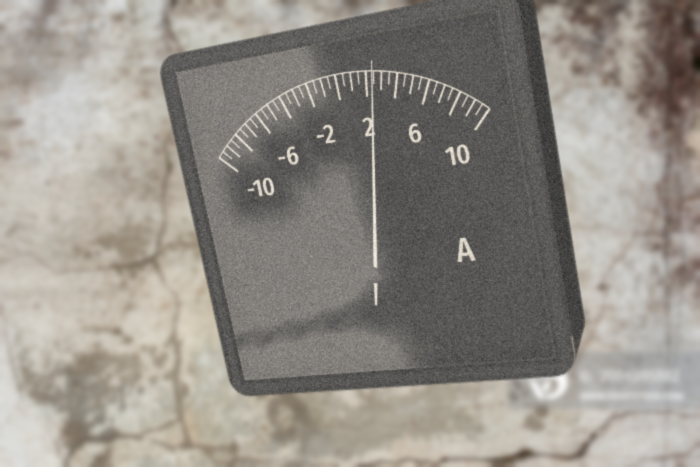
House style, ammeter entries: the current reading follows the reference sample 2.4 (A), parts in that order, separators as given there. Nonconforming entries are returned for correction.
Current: 2.5 (A)
